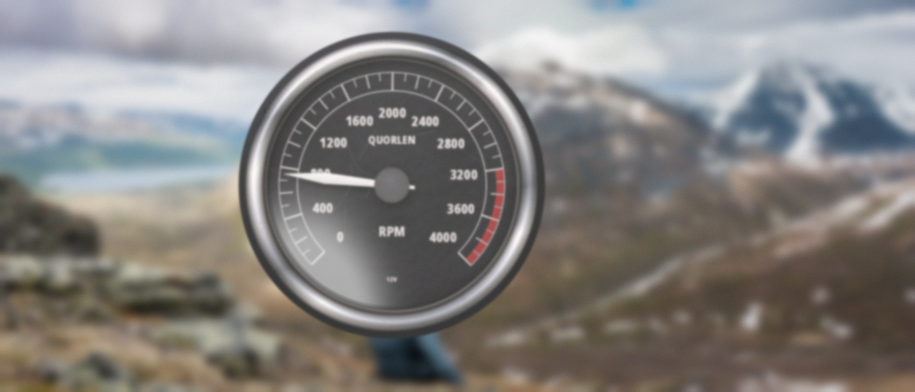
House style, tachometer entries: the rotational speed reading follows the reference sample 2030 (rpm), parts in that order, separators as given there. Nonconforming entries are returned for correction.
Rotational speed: 750 (rpm)
